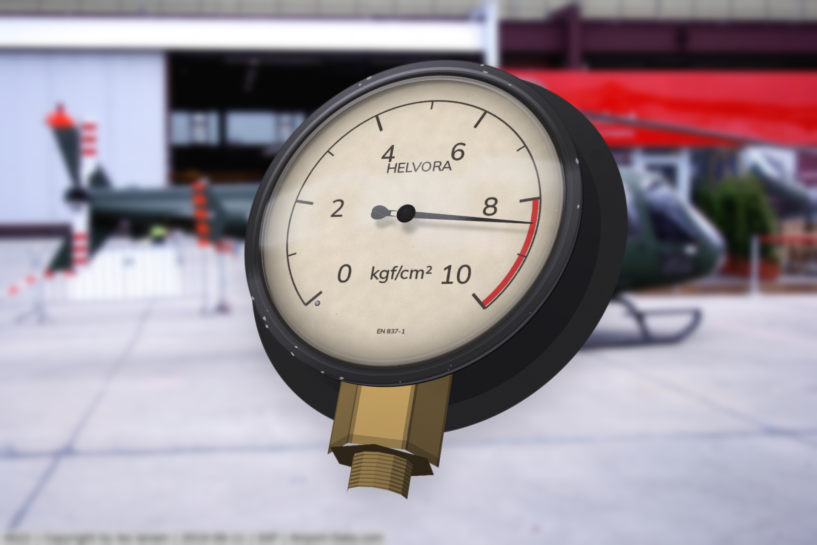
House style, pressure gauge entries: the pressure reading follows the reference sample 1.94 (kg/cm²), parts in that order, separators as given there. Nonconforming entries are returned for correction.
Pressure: 8.5 (kg/cm²)
